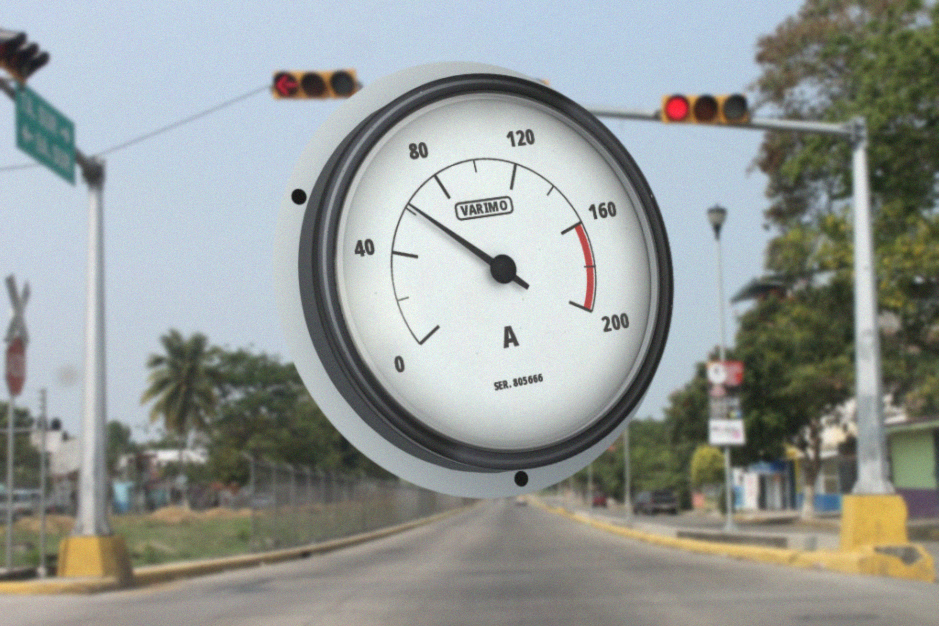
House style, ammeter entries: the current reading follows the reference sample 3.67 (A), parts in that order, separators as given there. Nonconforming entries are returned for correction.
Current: 60 (A)
